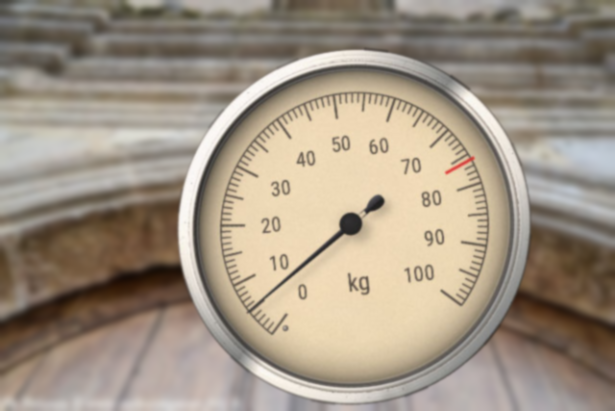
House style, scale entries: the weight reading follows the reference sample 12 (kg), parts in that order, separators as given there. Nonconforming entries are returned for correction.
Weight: 5 (kg)
